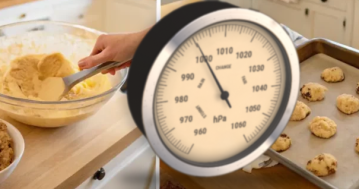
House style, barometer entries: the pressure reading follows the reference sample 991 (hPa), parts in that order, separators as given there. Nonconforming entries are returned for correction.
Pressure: 1000 (hPa)
